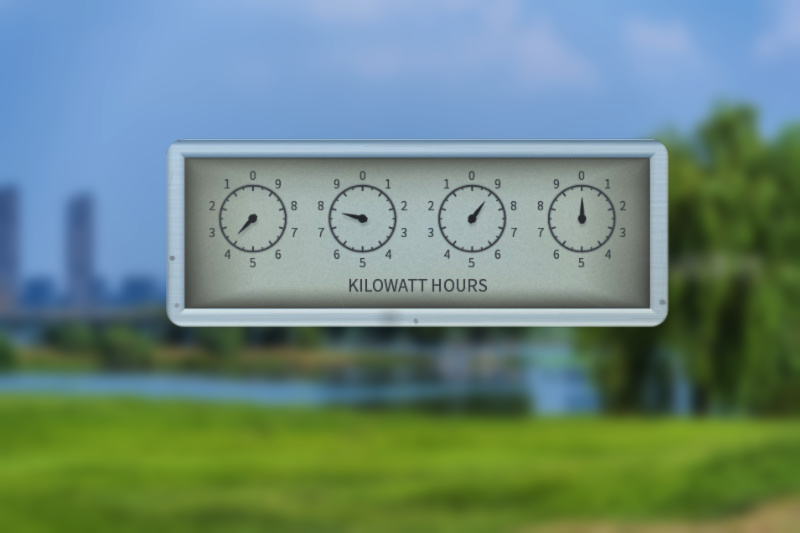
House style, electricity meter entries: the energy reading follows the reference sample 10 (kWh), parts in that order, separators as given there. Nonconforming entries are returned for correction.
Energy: 3790 (kWh)
